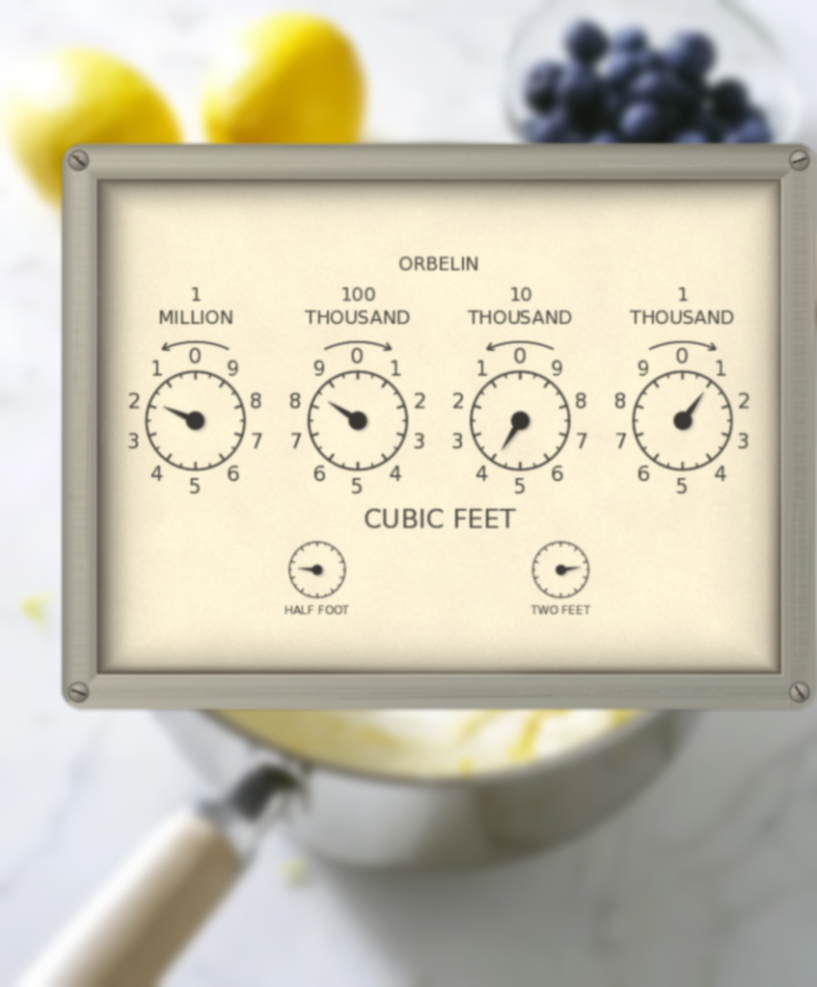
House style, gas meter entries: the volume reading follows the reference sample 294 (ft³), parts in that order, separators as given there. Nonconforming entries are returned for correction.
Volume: 184100 (ft³)
